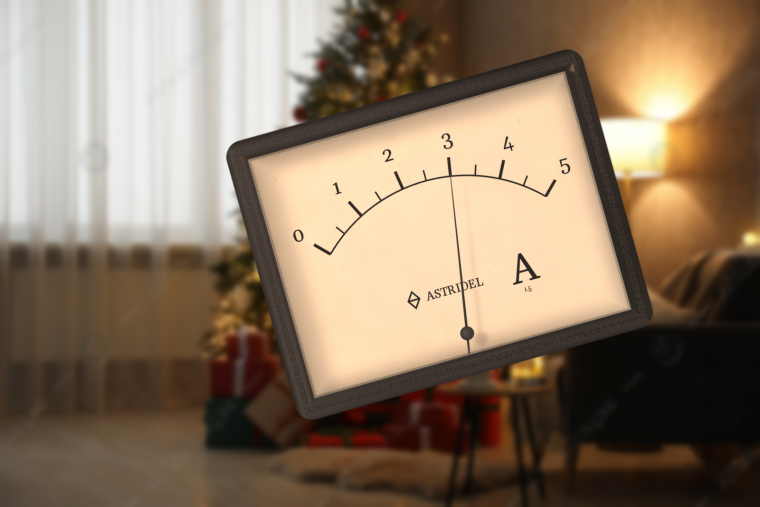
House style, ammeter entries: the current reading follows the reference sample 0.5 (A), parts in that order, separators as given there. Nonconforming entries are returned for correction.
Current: 3 (A)
